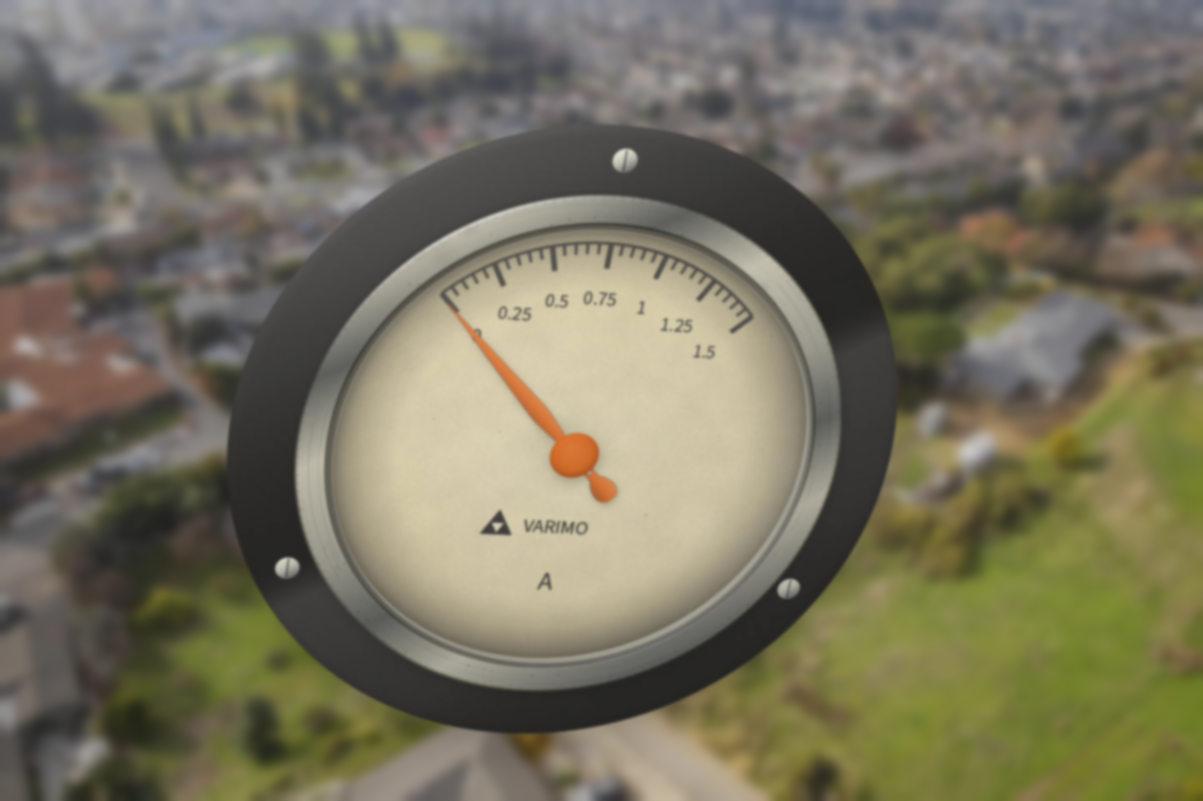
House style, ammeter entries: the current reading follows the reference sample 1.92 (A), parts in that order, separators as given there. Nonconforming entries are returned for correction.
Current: 0 (A)
